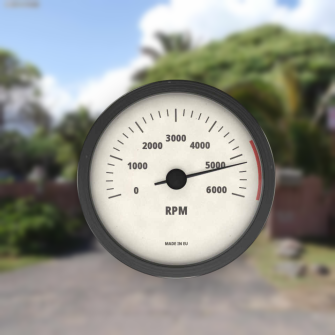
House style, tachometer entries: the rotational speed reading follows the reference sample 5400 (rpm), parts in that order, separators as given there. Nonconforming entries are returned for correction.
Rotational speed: 5200 (rpm)
